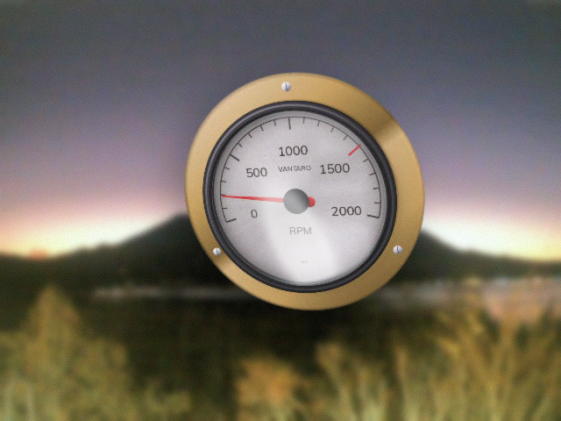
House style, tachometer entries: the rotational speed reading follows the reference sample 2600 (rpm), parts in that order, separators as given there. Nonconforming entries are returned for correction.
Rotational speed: 200 (rpm)
